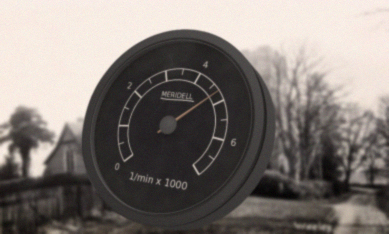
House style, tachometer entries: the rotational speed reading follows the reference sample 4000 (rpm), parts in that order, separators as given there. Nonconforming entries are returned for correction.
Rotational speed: 4750 (rpm)
